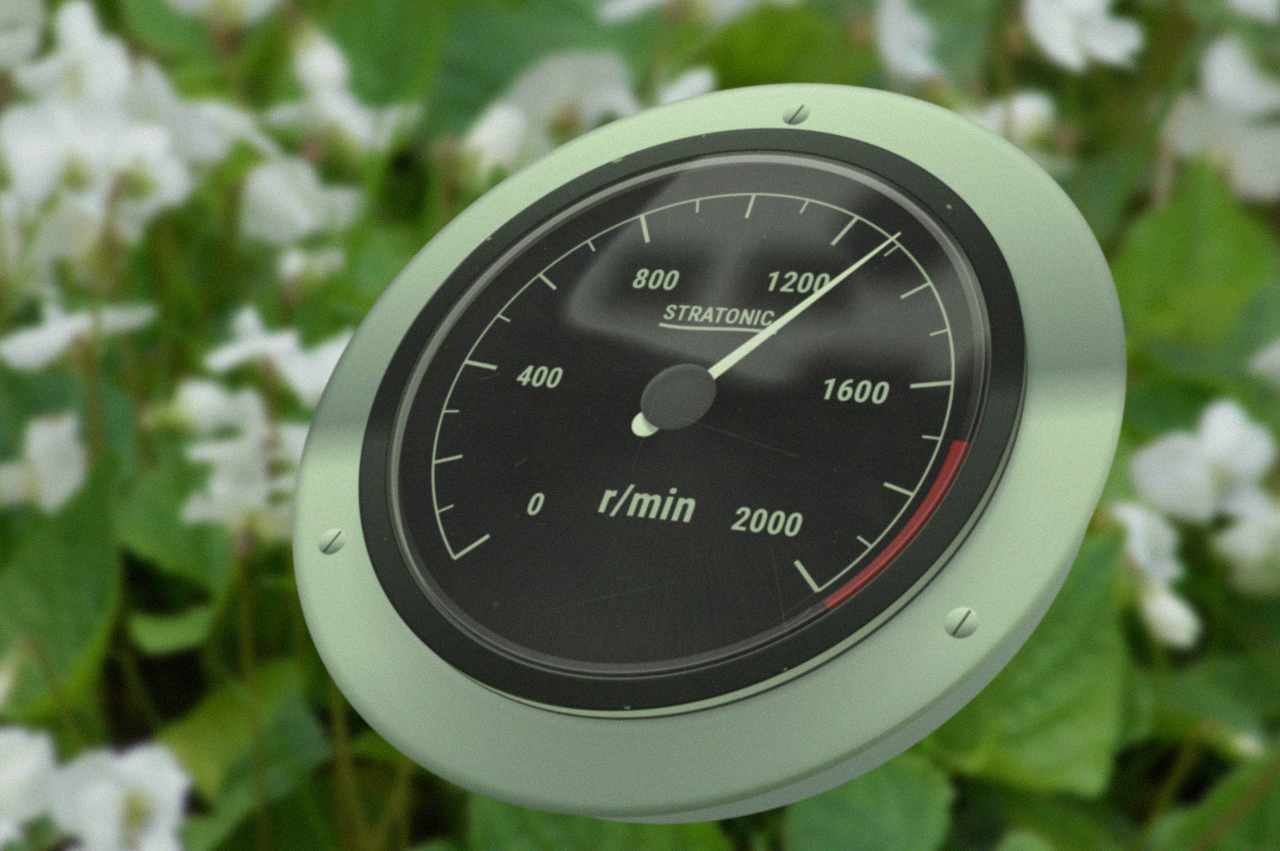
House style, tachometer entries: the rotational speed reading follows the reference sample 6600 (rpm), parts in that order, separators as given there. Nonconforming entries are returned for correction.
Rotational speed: 1300 (rpm)
